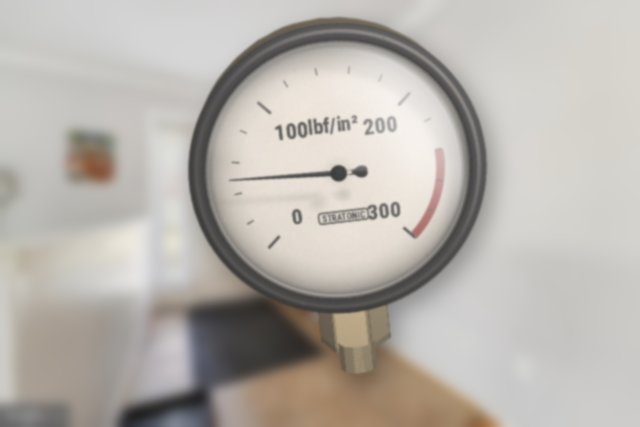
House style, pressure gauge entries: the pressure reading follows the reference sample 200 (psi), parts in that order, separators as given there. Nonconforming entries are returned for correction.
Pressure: 50 (psi)
